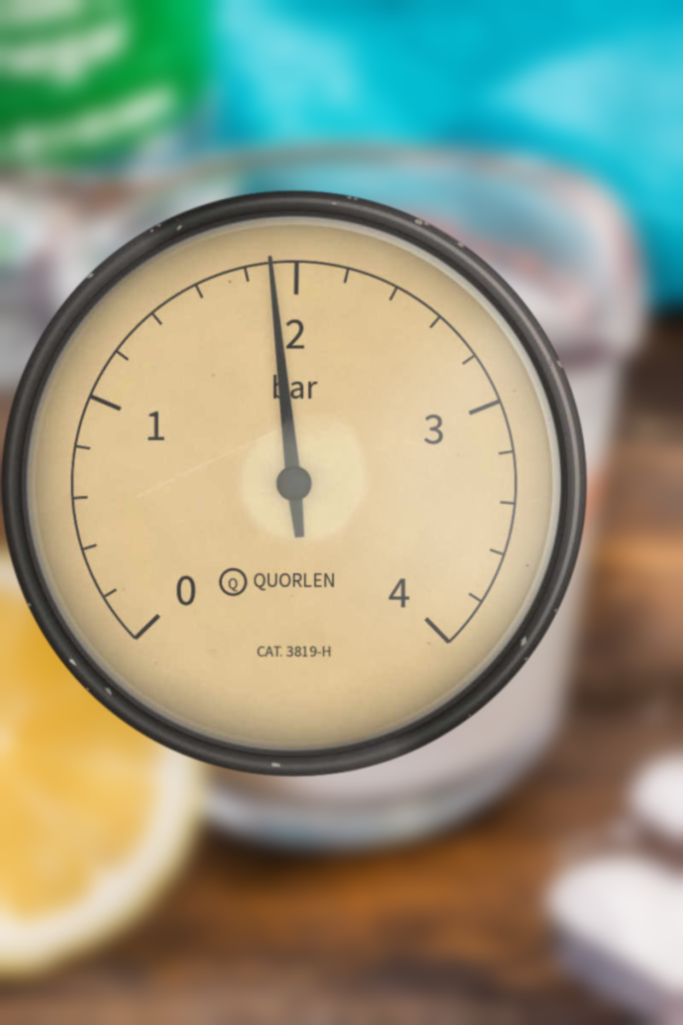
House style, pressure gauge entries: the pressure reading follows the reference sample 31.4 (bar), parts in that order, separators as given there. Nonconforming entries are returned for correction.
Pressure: 1.9 (bar)
